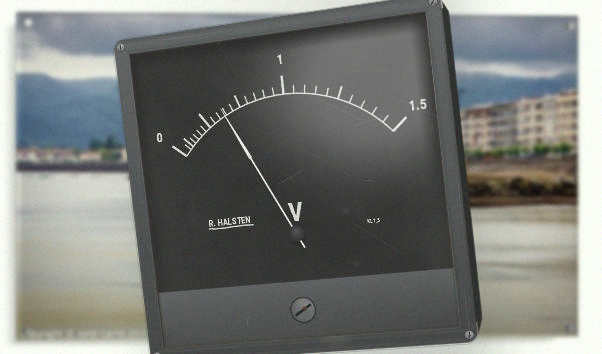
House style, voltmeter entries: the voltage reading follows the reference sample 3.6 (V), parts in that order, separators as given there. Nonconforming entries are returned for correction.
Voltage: 0.65 (V)
